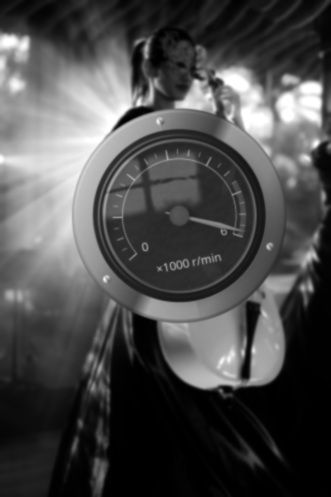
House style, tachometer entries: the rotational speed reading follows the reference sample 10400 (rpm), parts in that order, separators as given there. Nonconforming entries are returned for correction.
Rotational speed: 5875 (rpm)
